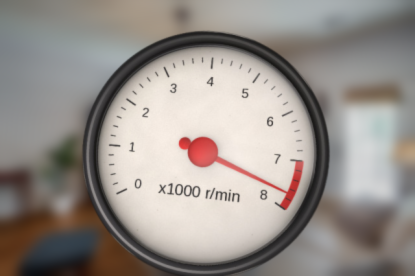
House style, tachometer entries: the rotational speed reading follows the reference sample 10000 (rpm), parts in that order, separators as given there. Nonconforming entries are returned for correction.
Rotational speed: 7700 (rpm)
